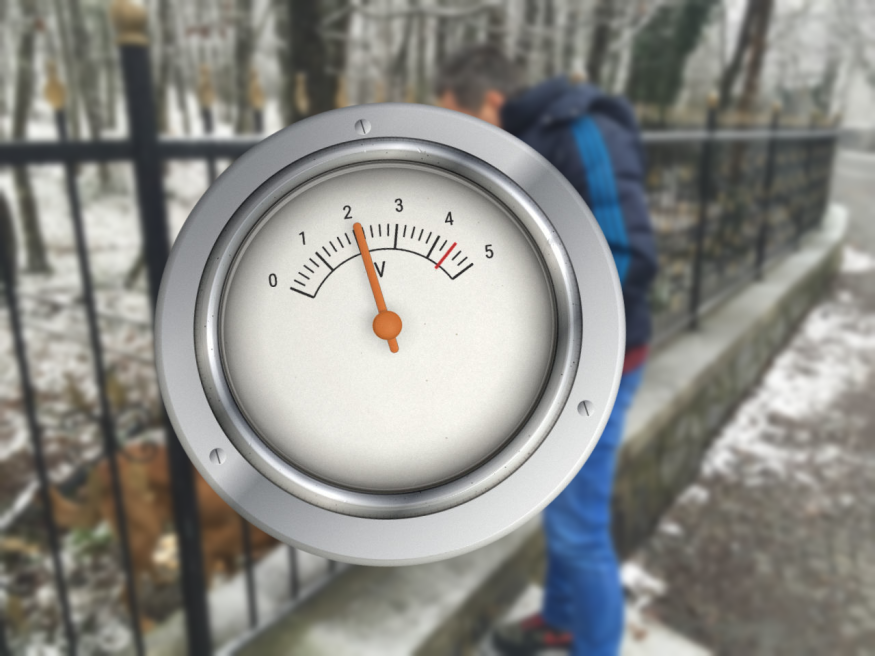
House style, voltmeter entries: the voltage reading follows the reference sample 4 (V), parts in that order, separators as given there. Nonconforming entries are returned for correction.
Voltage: 2.1 (V)
